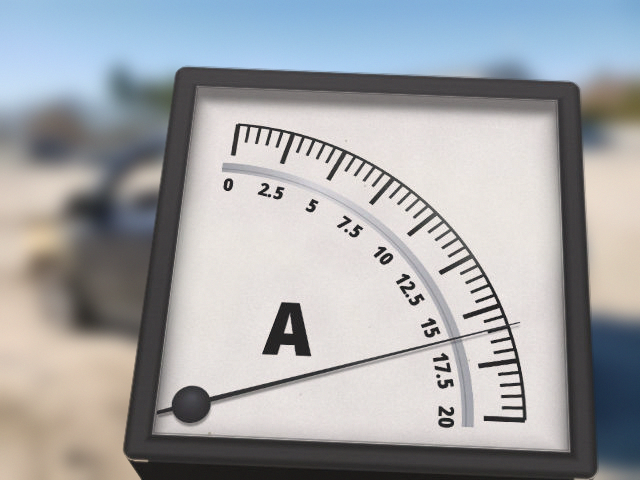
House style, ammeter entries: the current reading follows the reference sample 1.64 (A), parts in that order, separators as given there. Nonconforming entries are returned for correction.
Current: 16 (A)
